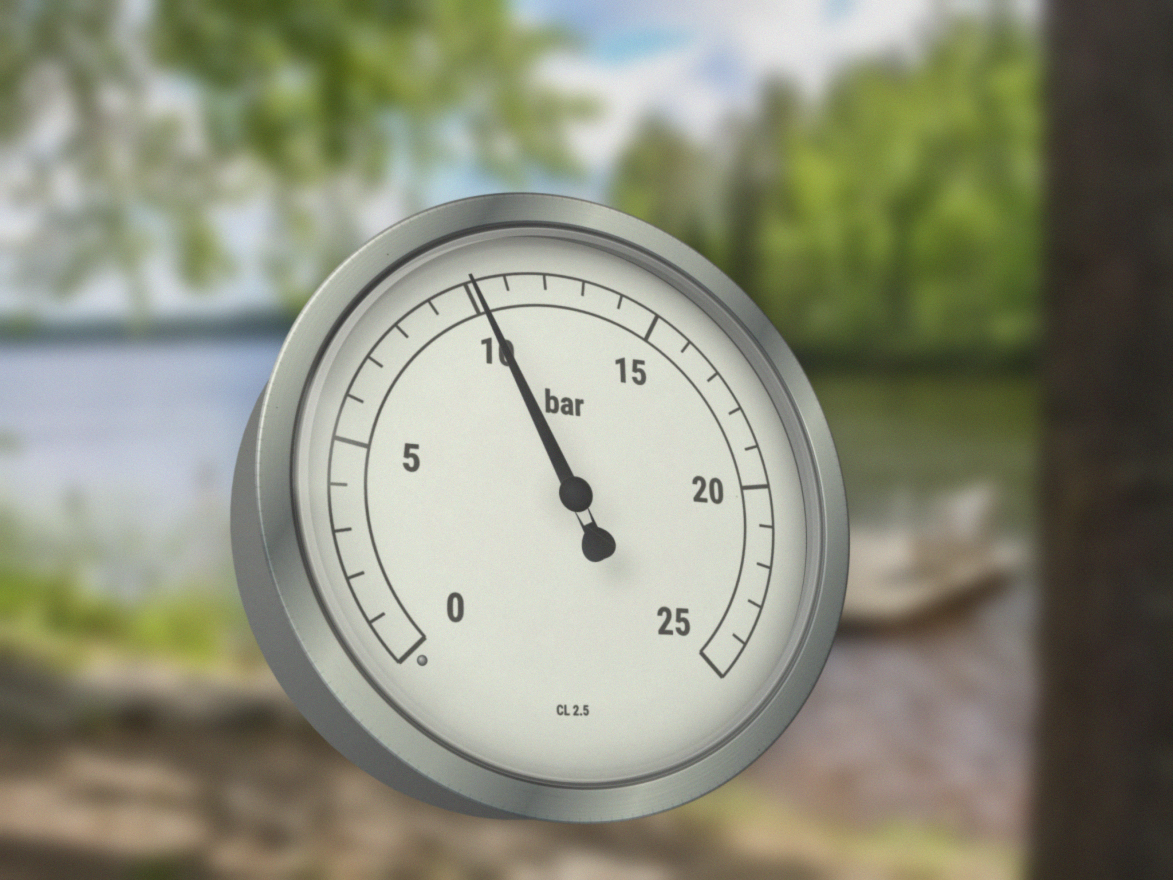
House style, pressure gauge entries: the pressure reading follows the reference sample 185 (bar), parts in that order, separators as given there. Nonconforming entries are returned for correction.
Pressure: 10 (bar)
